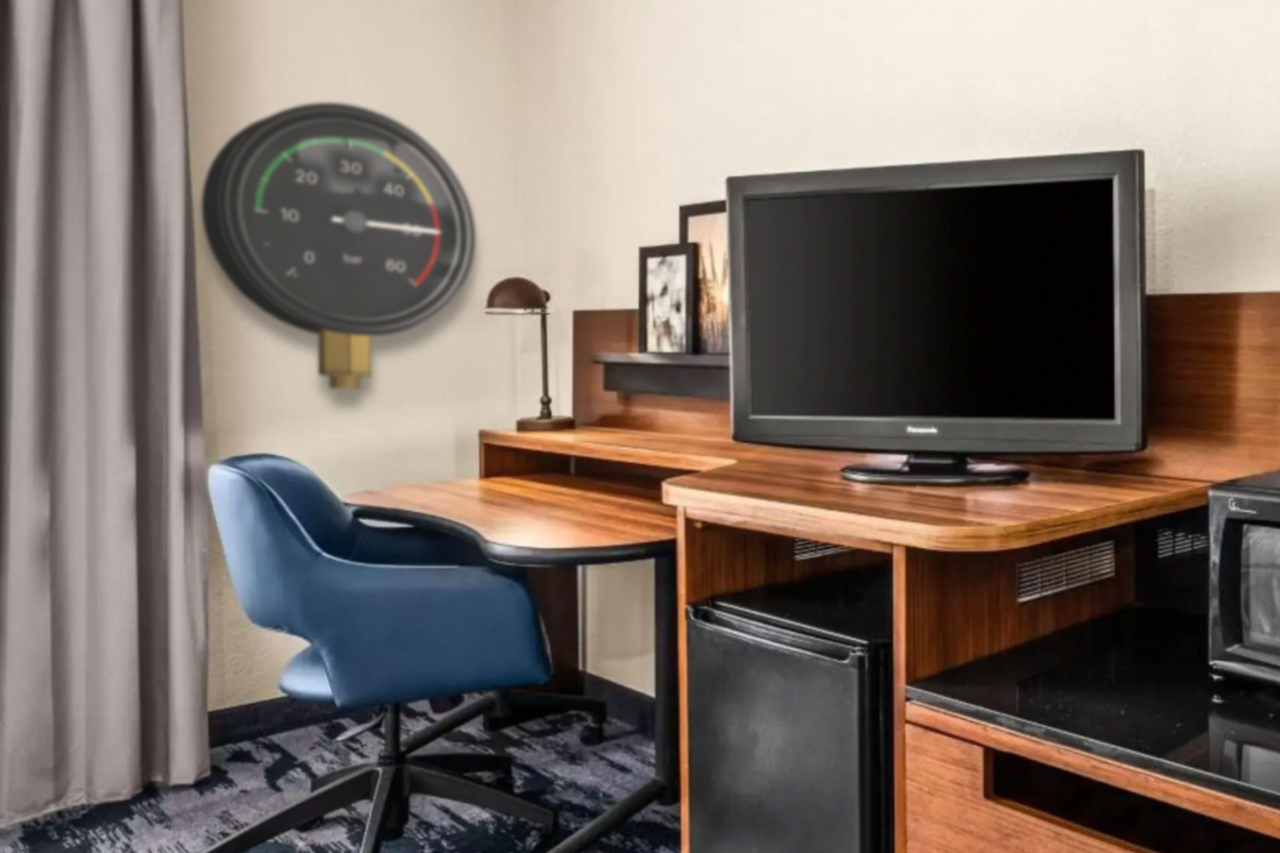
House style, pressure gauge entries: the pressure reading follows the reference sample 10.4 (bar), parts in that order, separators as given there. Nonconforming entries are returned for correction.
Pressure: 50 (bar)
